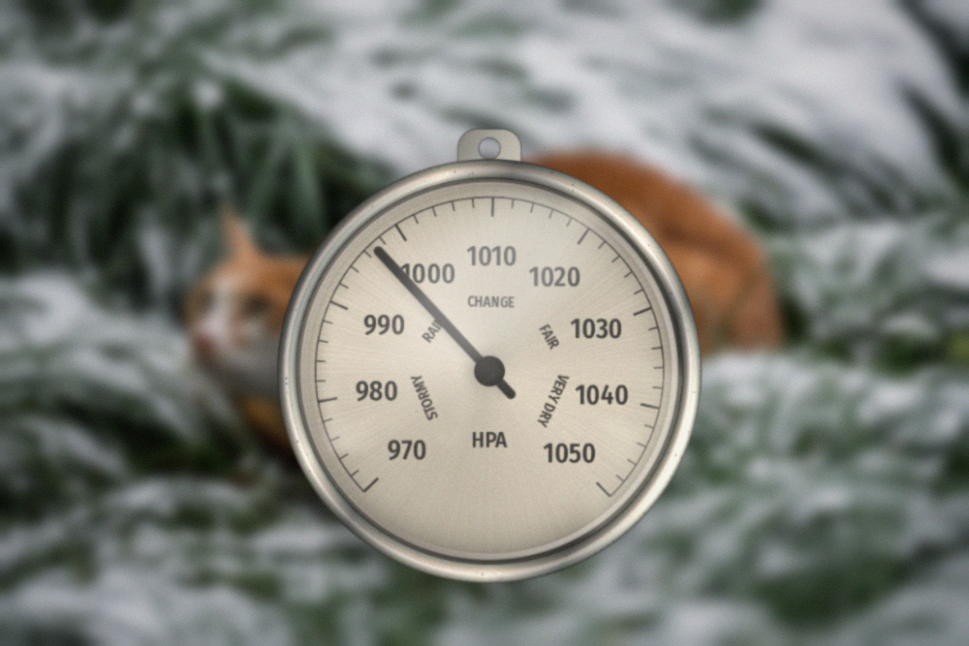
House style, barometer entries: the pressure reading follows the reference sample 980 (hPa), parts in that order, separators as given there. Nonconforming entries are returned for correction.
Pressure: 997 (hPa)
